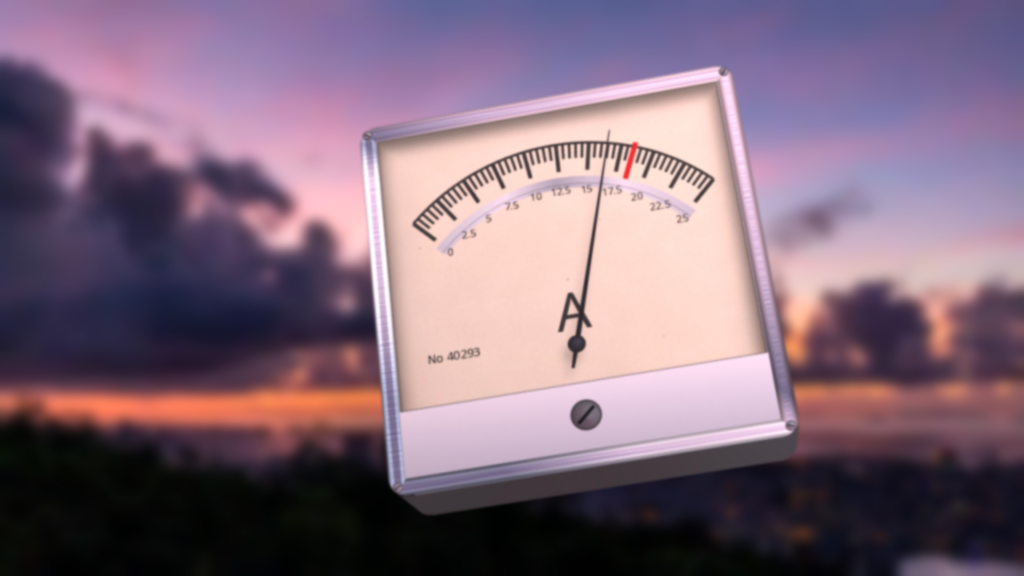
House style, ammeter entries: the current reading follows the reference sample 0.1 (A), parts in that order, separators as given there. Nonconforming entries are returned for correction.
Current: 16.5 (A)
